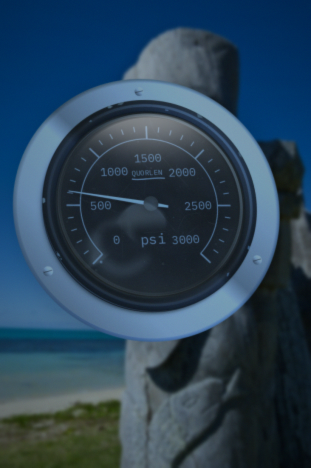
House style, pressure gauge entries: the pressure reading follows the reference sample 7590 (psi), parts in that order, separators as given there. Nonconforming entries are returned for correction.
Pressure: 600 (psi)
